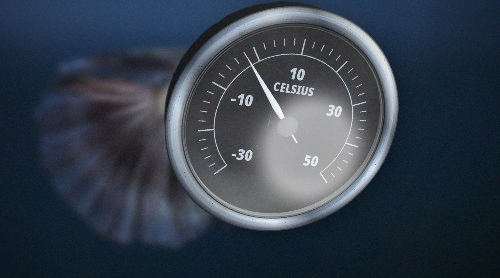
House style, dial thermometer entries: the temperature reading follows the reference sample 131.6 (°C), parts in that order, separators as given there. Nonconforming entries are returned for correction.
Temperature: -2 (°C)
